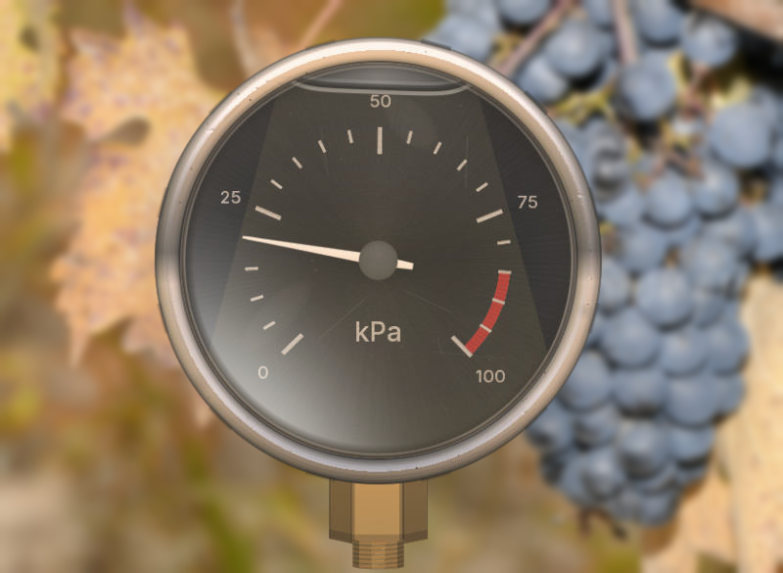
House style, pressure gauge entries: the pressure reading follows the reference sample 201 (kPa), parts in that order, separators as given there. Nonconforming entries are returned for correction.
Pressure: 20 (kPa)
